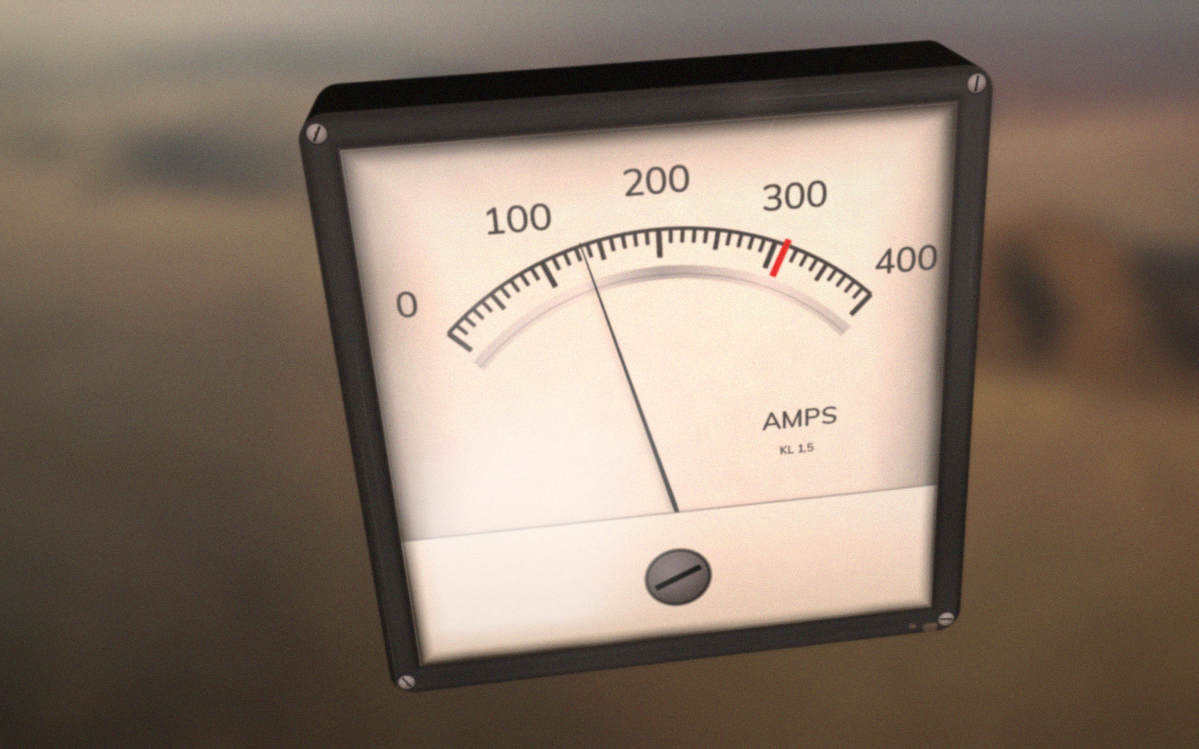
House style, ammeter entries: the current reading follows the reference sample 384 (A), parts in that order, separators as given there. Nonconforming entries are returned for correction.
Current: 135 (A)
